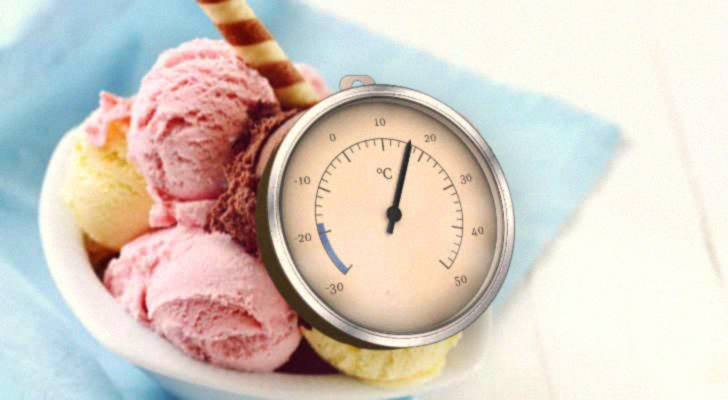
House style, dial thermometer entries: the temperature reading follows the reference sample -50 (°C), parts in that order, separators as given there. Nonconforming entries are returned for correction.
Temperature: 16 (°C)
